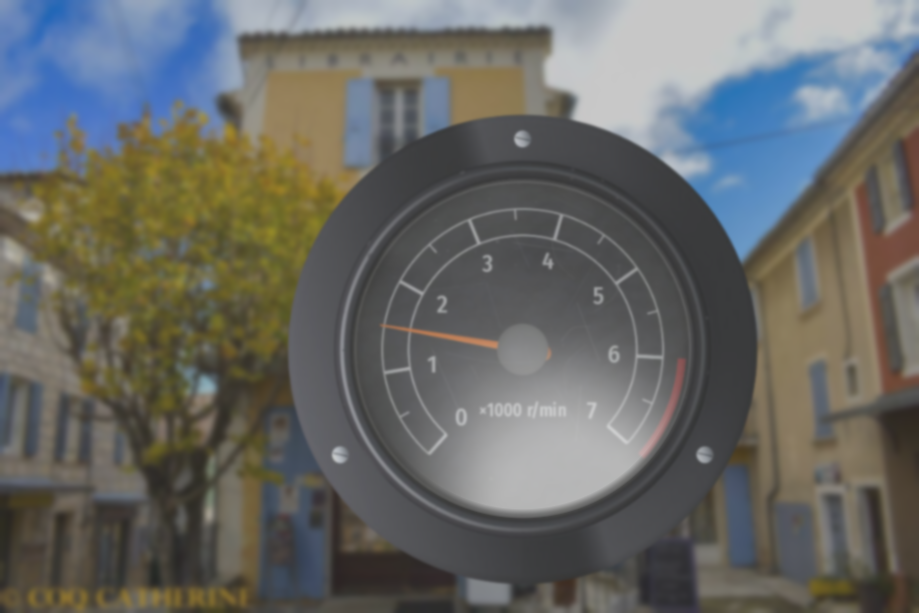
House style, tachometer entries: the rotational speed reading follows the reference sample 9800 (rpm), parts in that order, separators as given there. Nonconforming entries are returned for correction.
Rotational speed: 1500 (rpm)
